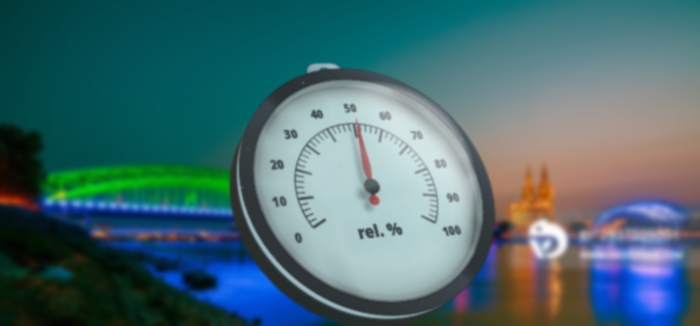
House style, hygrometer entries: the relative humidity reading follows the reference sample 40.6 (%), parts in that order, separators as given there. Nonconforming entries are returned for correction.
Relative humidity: 50 (%)
